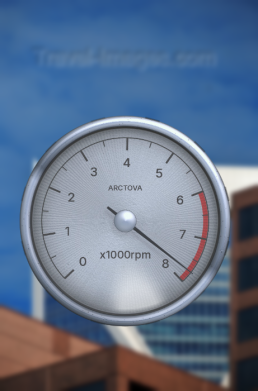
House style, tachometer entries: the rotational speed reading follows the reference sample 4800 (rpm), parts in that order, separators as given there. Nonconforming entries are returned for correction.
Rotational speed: 7750 (rpm)
